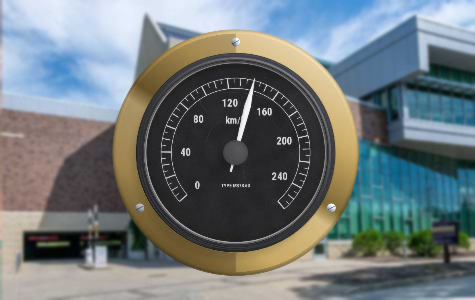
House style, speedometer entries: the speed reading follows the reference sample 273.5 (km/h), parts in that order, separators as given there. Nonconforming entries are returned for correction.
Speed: 140 (km/h)
